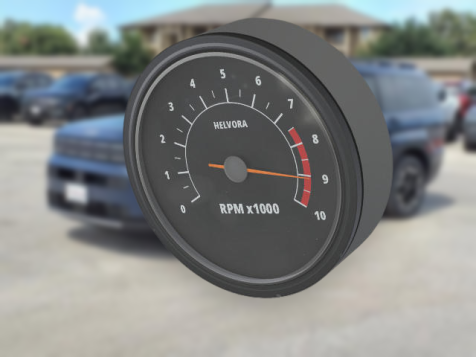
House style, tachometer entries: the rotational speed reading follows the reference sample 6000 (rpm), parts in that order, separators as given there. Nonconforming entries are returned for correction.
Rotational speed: 9000 (rpm)
